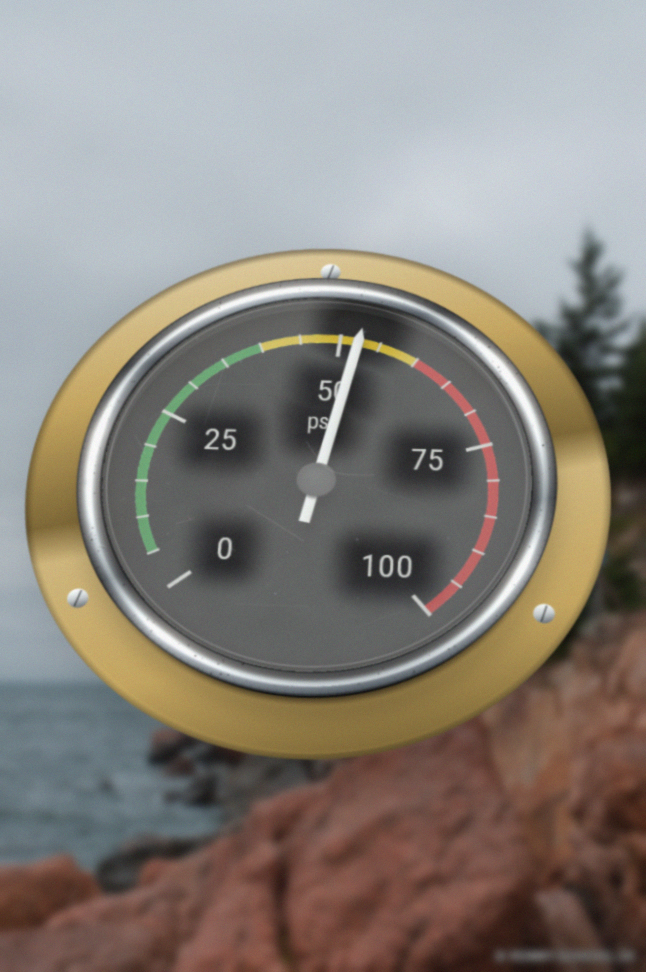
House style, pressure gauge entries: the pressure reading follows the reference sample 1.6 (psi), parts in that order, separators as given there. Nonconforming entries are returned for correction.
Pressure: 52.5 (psi)
